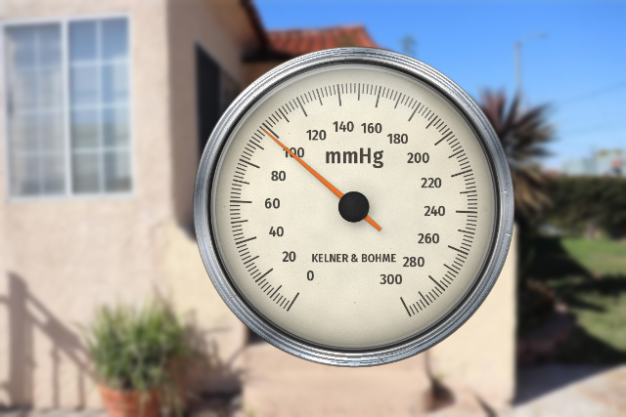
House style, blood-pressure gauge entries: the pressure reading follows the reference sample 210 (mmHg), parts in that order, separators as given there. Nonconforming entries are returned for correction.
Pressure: 98 (mmHg)
